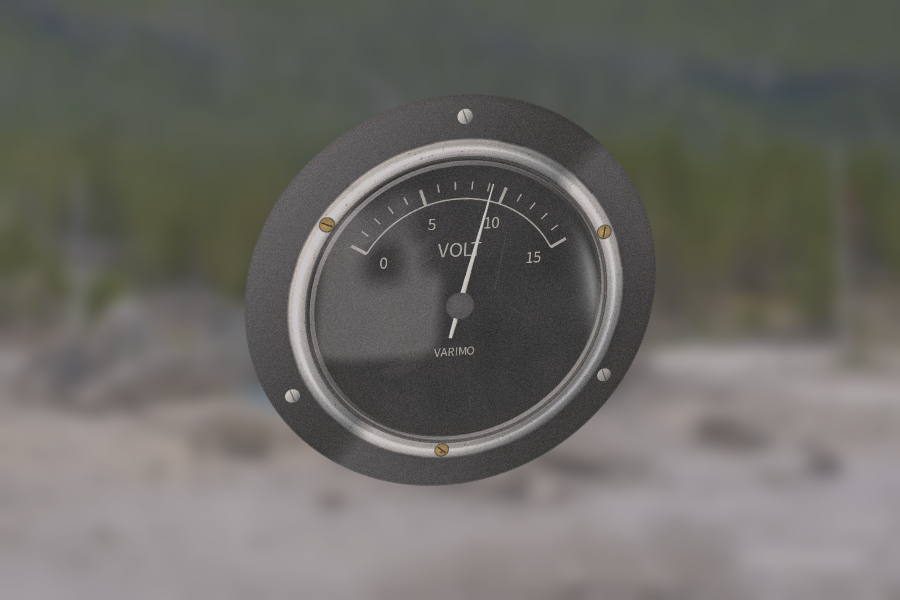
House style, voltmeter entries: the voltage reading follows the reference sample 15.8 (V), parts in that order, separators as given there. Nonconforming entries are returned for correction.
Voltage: 9 (V)
